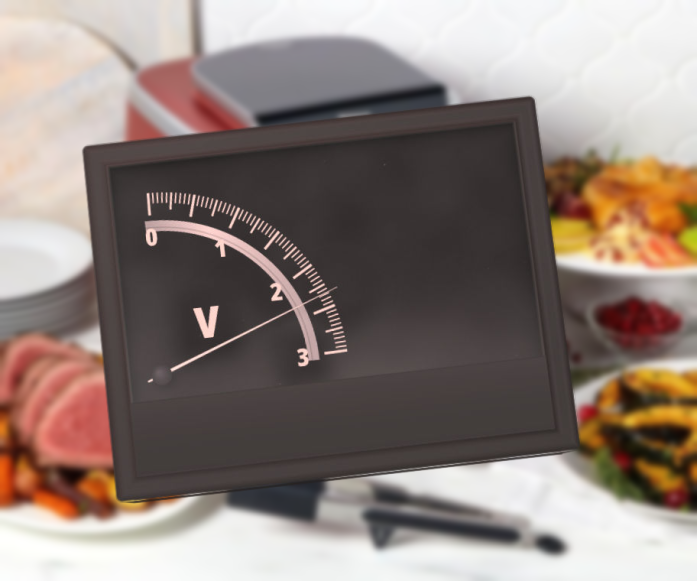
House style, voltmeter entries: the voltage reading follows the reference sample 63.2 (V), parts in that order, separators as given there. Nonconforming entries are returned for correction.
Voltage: 2.35 (V)
